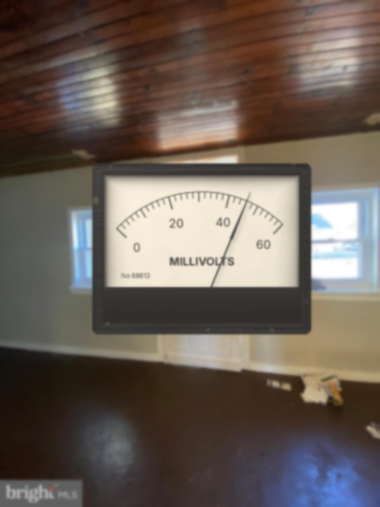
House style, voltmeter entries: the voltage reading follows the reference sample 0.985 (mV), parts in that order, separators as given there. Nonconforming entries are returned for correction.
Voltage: 46 (mV)
